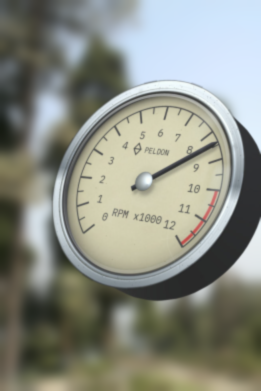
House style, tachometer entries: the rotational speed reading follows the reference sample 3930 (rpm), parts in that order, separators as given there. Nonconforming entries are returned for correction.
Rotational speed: 8500 (rpm)
